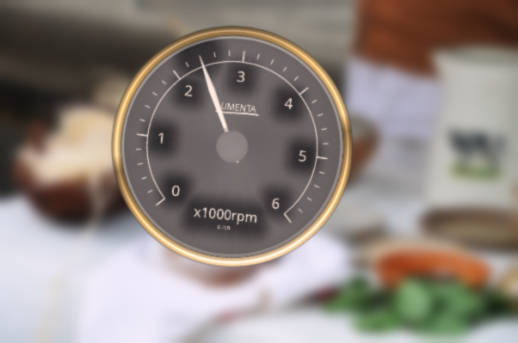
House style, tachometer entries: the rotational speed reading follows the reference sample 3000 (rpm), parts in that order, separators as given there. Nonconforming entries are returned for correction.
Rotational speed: 2400 (rpm)
